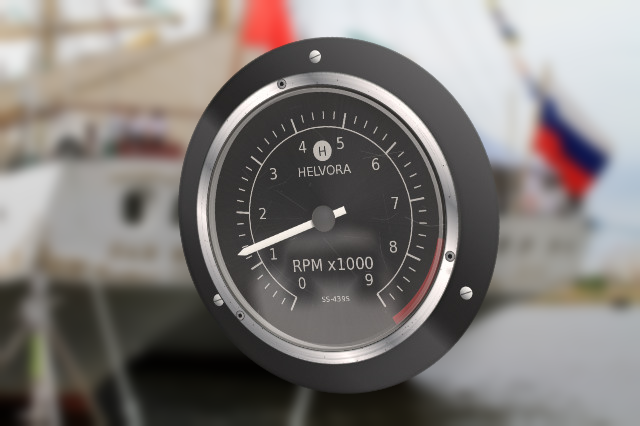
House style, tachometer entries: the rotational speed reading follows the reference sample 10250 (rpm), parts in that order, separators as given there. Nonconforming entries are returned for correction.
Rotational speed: 1300 (rpm)
